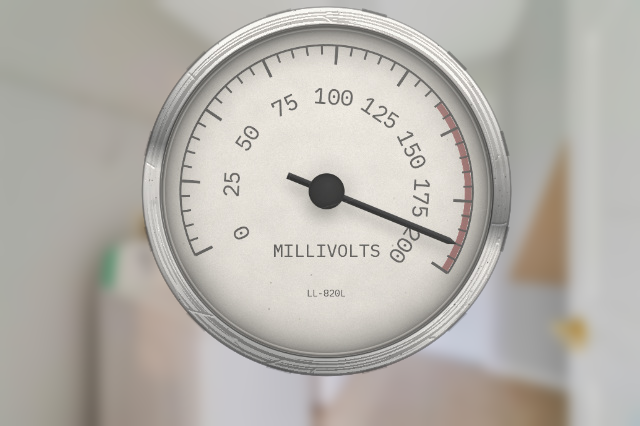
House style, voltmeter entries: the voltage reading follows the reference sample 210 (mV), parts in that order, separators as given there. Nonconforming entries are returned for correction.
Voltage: 190 (mV)
